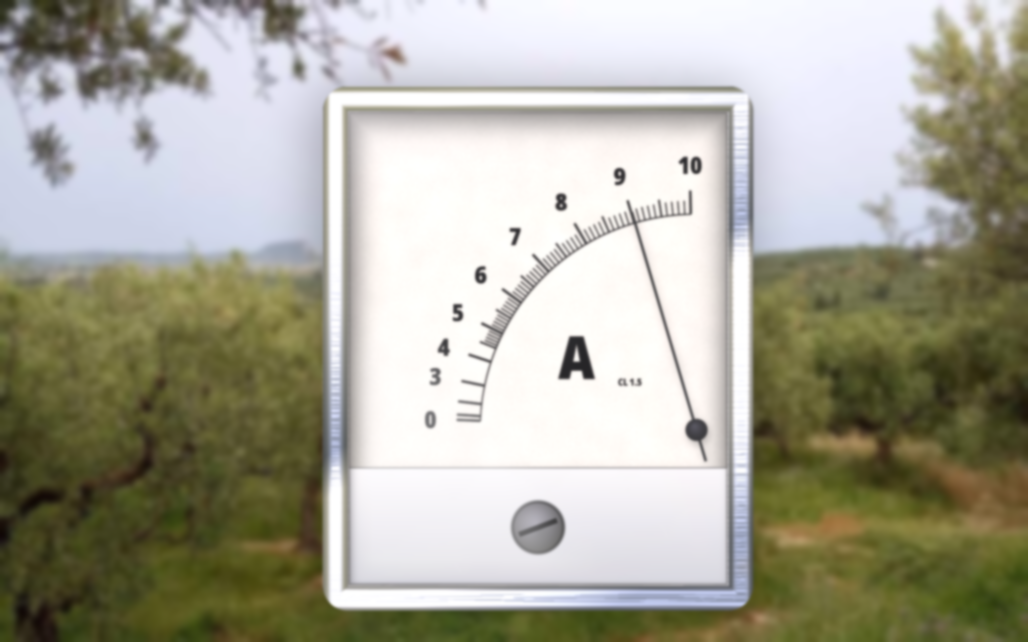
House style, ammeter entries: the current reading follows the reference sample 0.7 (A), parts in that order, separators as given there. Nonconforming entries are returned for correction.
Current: 9 (A)
